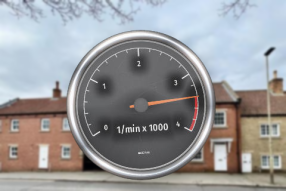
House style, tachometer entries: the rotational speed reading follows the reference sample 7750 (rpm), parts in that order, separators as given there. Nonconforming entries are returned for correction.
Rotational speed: 3400 (rpm)
